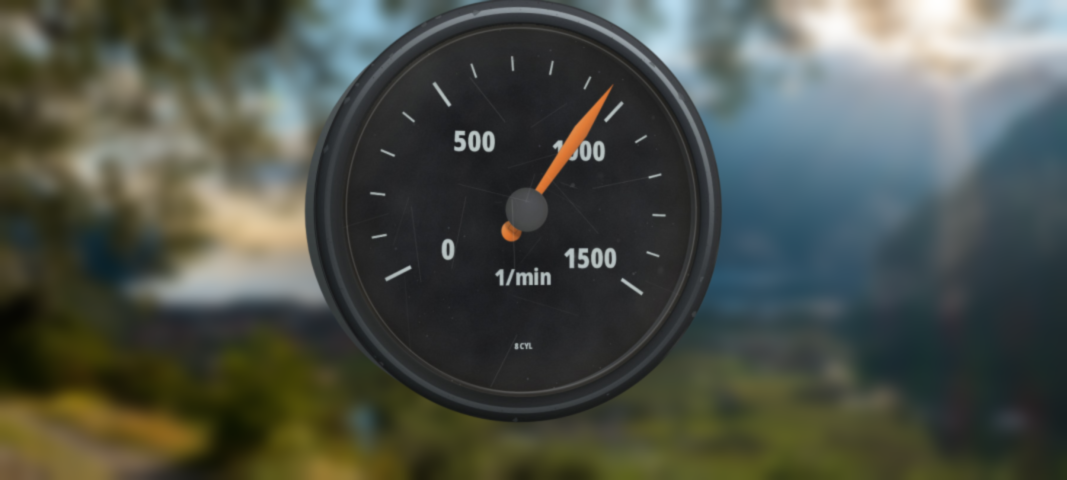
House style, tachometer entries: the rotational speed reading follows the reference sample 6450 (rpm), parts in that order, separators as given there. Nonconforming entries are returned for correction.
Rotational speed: 950 (rpm)
